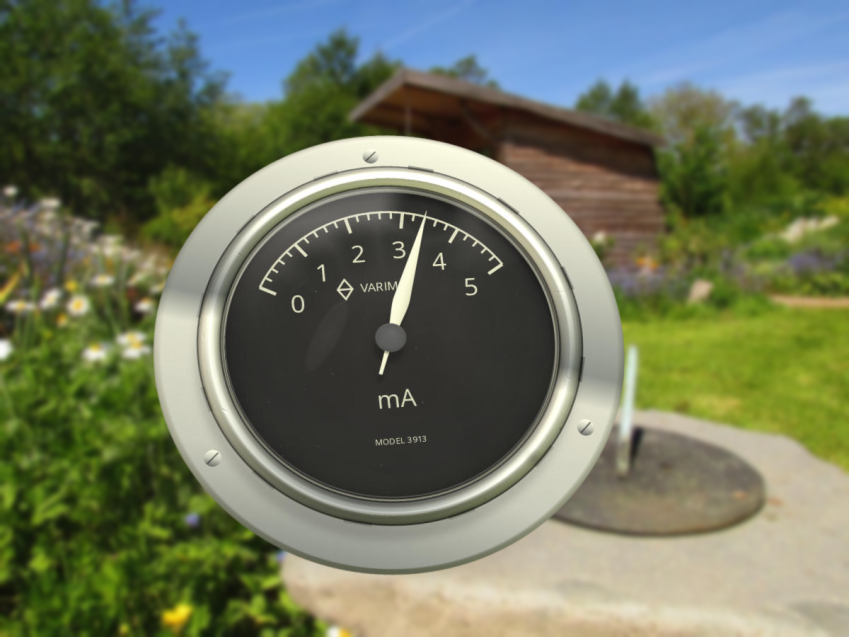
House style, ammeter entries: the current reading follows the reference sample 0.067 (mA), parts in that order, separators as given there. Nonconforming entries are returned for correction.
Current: 3.4 (mA)
